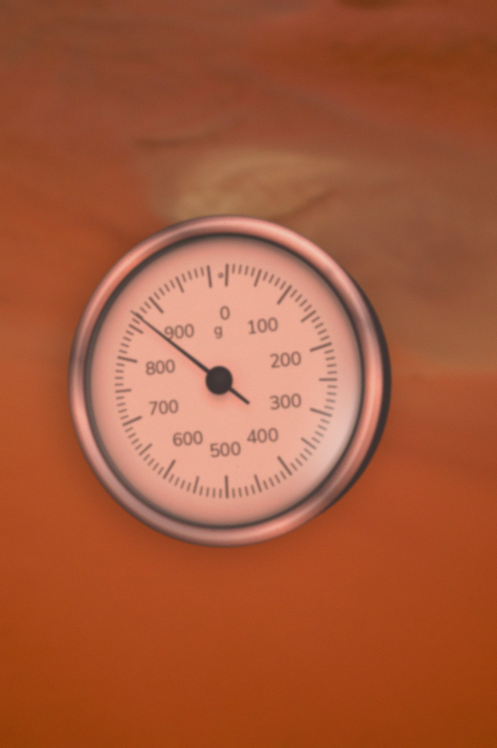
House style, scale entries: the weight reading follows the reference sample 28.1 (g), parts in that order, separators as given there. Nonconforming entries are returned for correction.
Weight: 870 (g)
